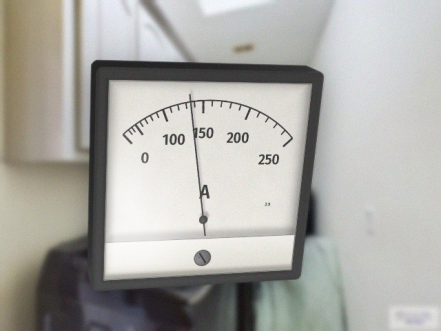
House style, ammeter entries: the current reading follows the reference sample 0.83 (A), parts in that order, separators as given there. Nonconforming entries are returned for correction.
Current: 135 (A)
